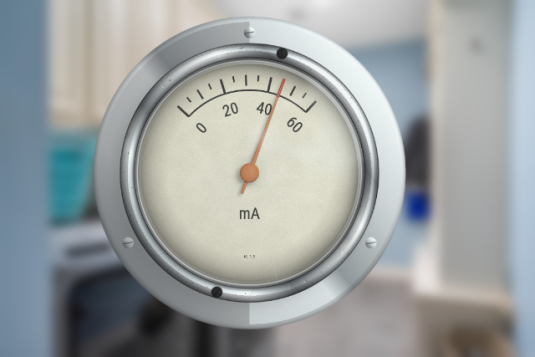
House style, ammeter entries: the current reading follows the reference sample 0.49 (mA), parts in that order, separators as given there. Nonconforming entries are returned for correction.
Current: 45 (mA)
